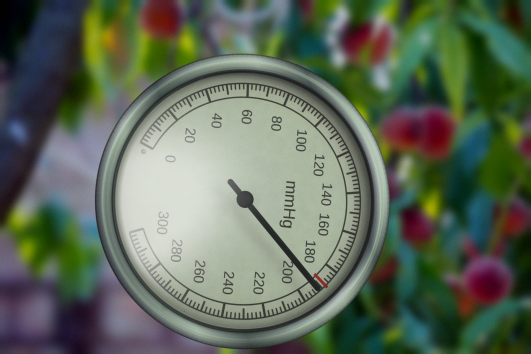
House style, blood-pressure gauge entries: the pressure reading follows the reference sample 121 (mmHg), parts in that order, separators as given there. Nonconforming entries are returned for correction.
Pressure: 192 (mmHg)
